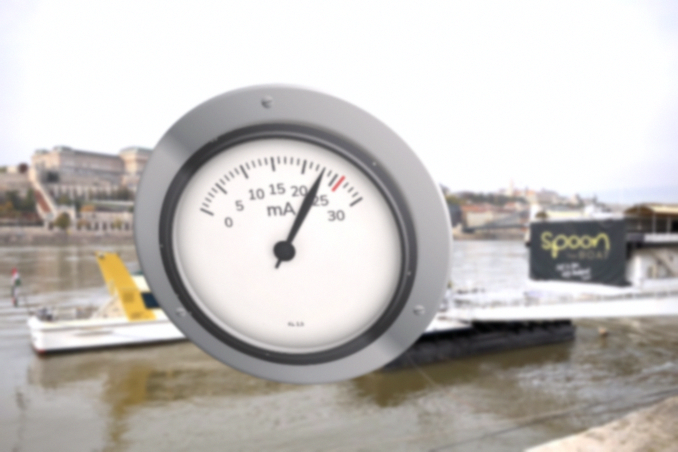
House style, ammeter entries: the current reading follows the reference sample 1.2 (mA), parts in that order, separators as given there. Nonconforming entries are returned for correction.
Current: 23 (mA)
